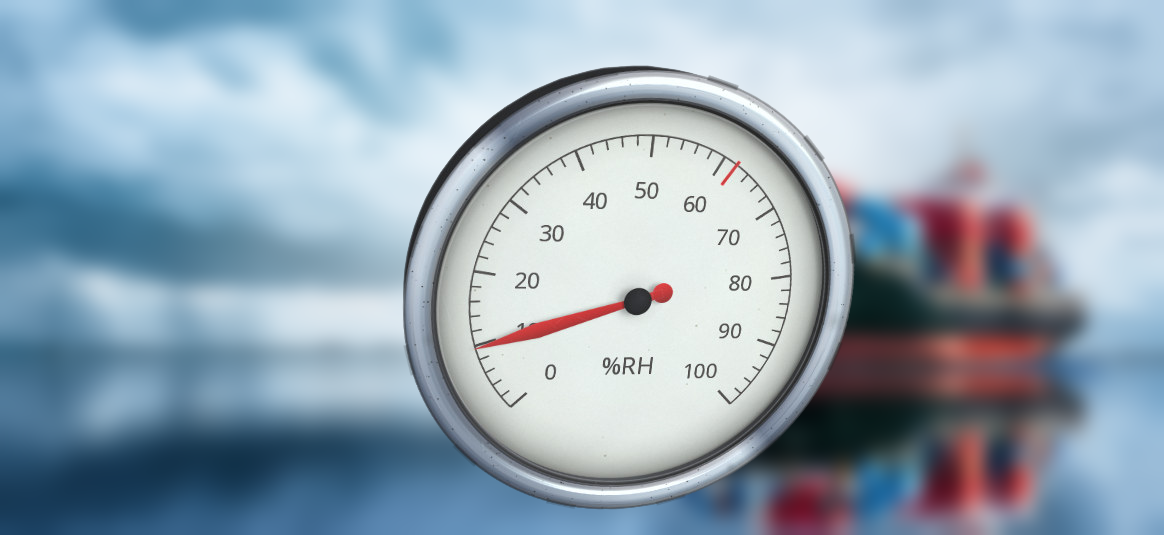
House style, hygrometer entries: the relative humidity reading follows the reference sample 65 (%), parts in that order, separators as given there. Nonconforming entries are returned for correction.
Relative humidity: 10 (%)
